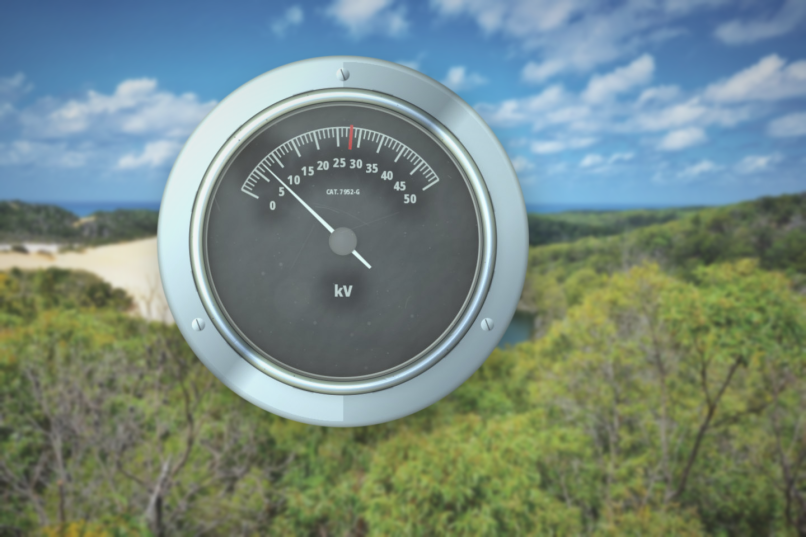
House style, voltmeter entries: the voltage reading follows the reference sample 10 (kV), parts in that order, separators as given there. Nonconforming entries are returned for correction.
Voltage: 7 (kV)
